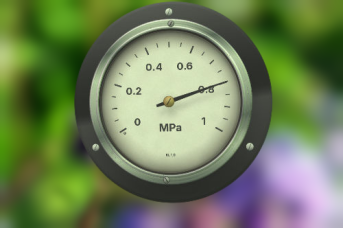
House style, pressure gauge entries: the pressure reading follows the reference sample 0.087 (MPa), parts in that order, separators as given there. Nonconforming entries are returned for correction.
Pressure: 0.8 (MPa)
